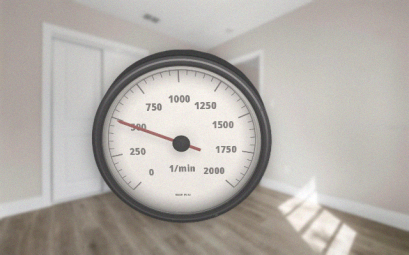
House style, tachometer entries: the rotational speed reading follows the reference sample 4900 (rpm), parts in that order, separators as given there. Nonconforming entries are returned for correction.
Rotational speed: 500 (rpm)
